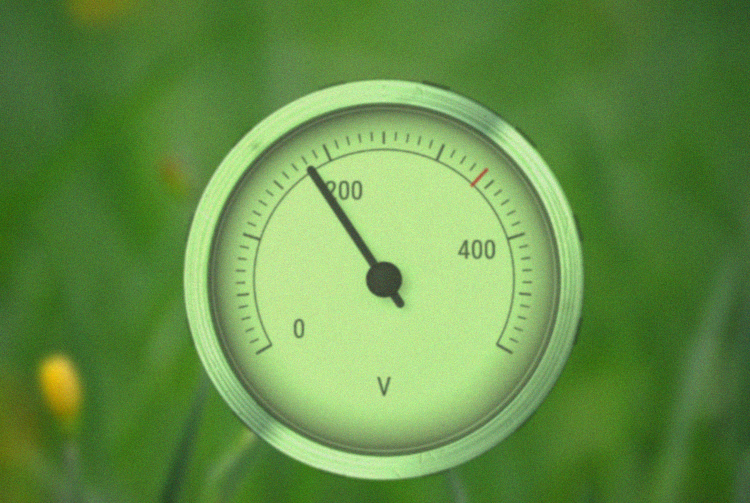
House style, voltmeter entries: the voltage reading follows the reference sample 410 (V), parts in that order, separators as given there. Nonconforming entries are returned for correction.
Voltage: 180 (V)
